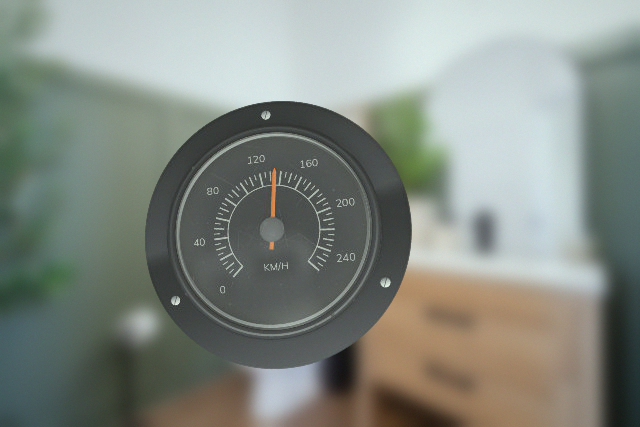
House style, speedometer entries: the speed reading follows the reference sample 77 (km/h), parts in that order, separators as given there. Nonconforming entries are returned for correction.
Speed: 135 (km/h)
